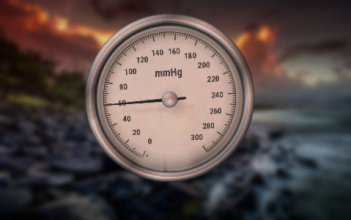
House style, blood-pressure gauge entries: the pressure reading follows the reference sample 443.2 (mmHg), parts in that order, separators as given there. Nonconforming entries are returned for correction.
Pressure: 60 (mmHg)
